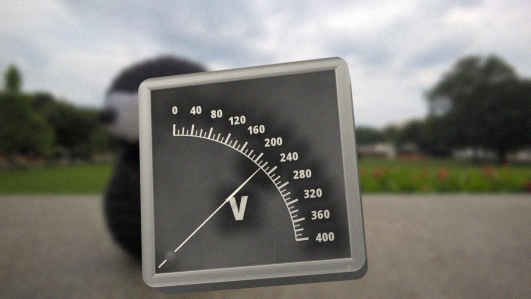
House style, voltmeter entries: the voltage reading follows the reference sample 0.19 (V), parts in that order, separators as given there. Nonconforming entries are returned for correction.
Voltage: 220 (V)
